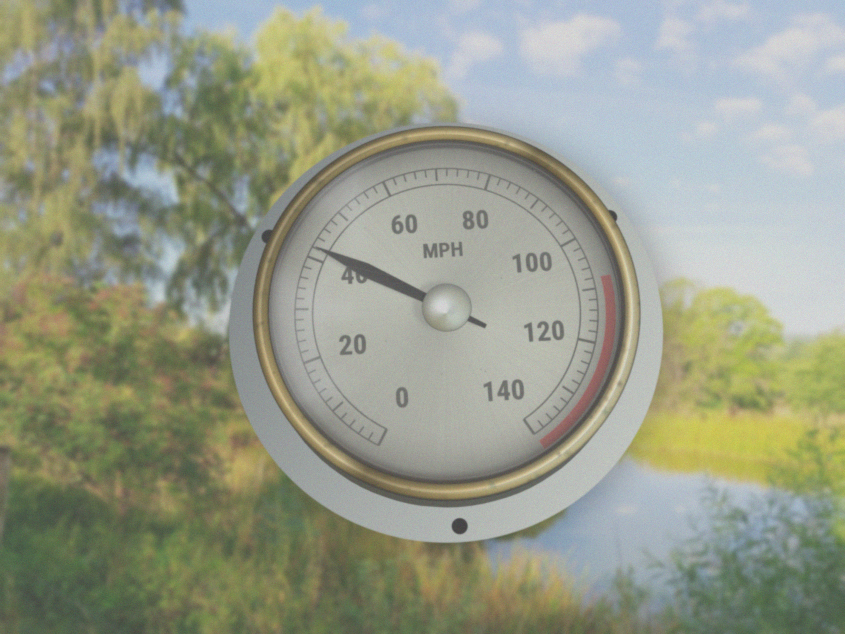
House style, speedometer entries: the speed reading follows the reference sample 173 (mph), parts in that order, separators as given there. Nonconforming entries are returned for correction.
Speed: 42 (mph)
